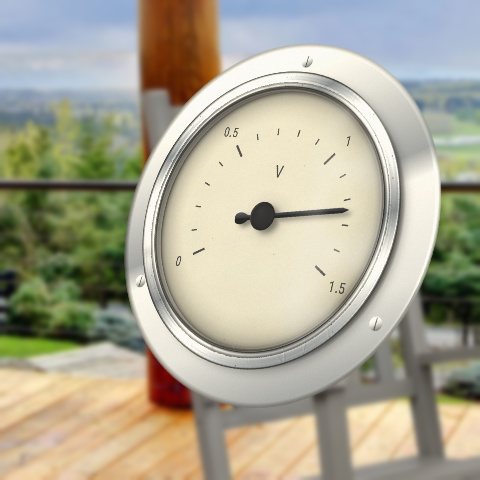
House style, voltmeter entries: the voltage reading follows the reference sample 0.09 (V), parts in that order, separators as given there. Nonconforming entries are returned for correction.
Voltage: 1.25 (V)
